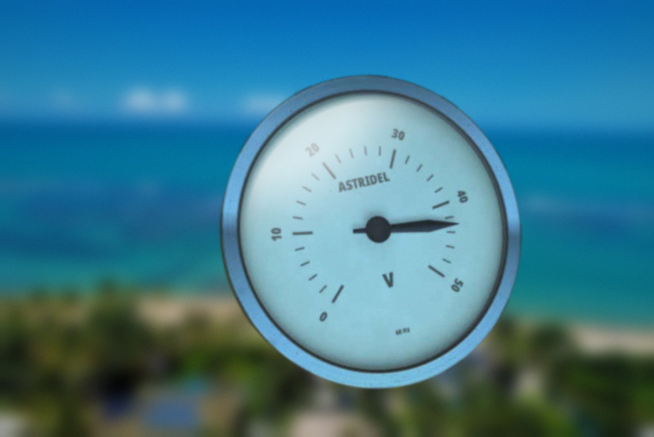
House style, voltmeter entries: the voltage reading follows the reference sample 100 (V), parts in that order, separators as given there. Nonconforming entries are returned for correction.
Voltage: 43 (V)
